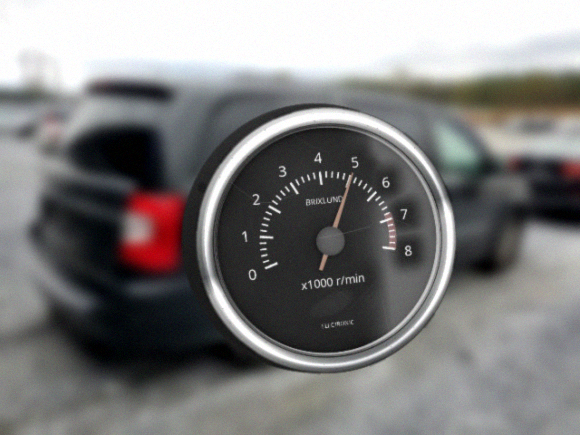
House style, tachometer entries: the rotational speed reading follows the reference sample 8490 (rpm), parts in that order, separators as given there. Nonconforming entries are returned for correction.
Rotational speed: 5000 (rpm)
